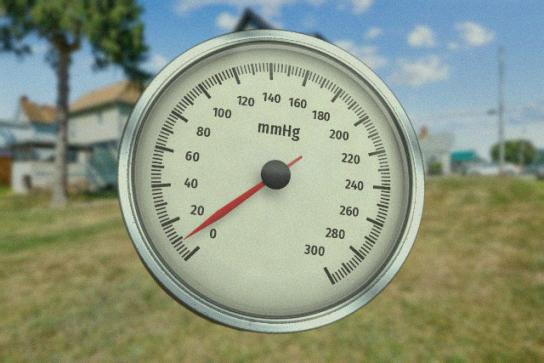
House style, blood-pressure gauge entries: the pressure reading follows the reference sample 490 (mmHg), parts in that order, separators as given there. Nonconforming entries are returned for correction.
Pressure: 8 (mmHg)
